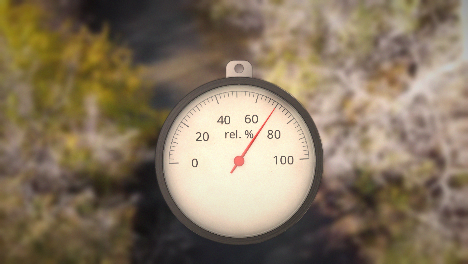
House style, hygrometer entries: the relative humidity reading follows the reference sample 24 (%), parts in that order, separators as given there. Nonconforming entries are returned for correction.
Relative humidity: 70 (%)
